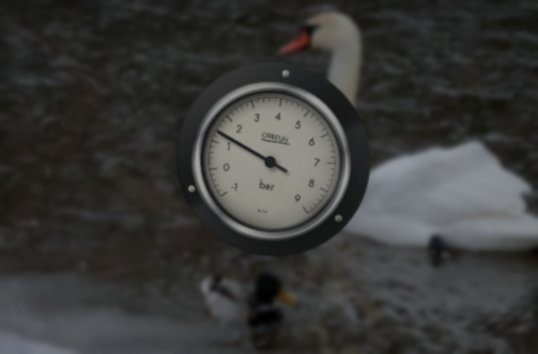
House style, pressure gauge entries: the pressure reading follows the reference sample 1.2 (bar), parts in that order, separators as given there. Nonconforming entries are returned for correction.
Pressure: 1.4 (bar)
